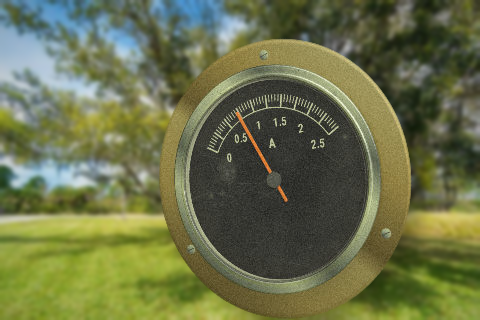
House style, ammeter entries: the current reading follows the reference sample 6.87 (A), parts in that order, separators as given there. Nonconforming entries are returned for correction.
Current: 0.75 (A)
